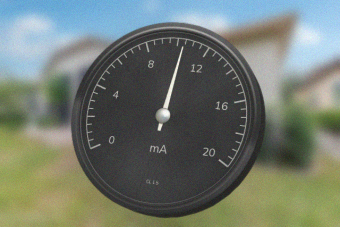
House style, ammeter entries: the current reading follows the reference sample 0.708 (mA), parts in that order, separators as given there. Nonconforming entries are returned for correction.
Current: 10.5 (mA)
